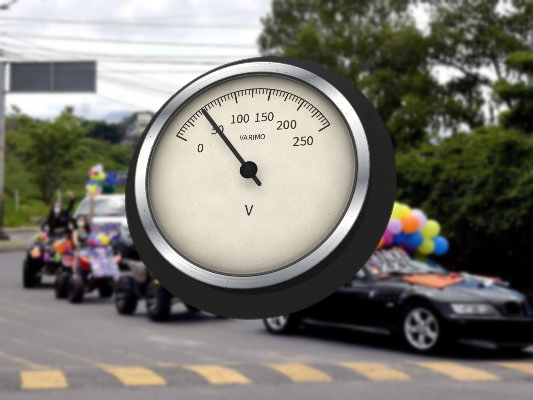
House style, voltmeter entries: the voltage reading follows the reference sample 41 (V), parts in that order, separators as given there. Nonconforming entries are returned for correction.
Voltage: 50 (V)
